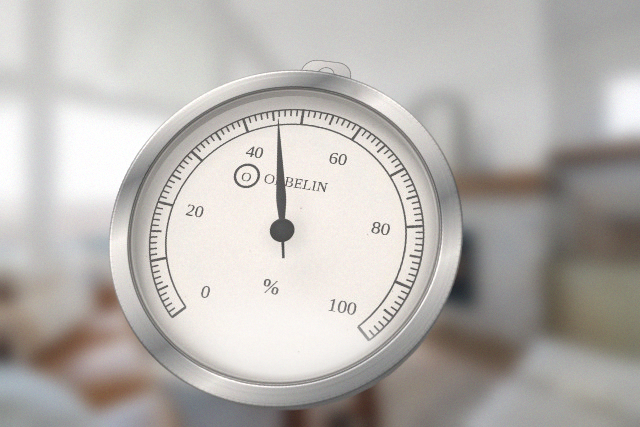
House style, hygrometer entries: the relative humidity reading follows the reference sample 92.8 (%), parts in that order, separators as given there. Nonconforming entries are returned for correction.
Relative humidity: 46 (%)
